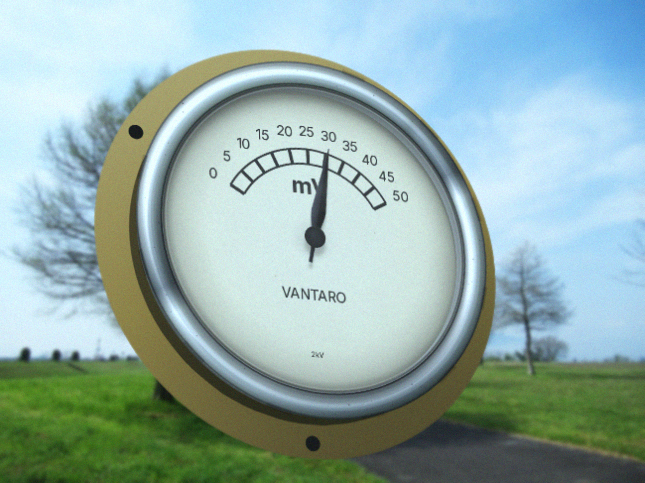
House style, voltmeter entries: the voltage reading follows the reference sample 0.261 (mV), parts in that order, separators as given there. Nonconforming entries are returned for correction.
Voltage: 30 (mV)
